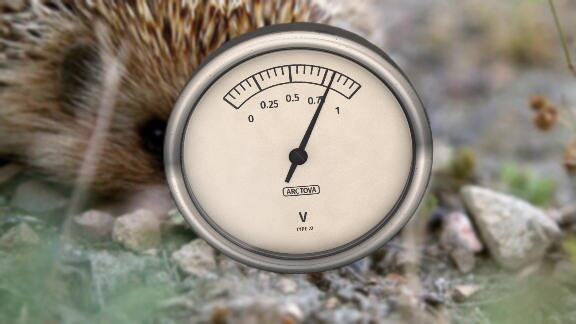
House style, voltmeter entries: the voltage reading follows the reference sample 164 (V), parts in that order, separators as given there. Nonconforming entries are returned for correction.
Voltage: 0.8 (V)
